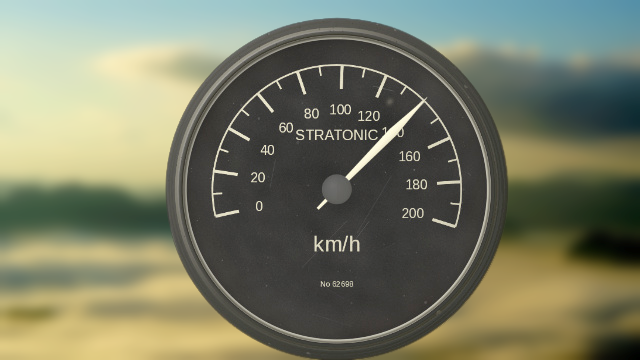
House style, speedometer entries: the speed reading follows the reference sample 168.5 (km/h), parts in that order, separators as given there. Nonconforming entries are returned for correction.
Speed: 140 (km/h)
